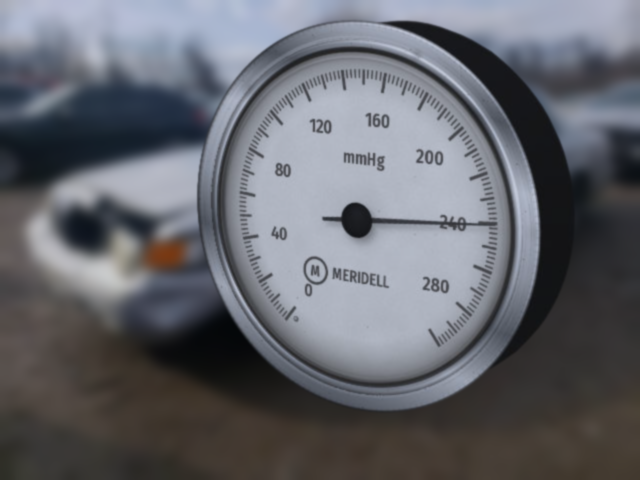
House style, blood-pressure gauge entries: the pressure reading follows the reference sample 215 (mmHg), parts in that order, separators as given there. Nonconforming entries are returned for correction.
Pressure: 240 (mmHg)
